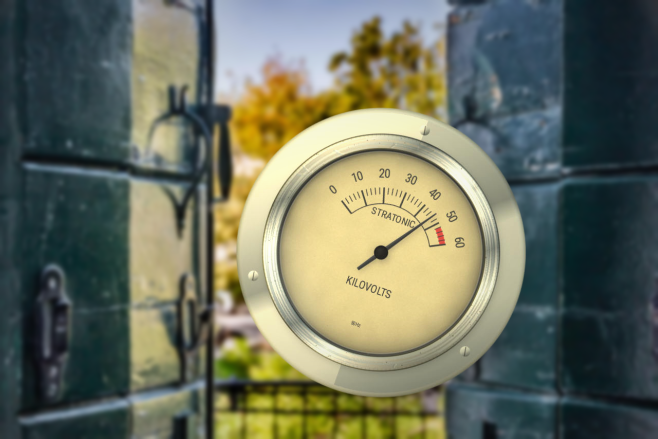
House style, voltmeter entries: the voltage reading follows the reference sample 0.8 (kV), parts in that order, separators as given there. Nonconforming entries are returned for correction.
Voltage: 46 (kV)
